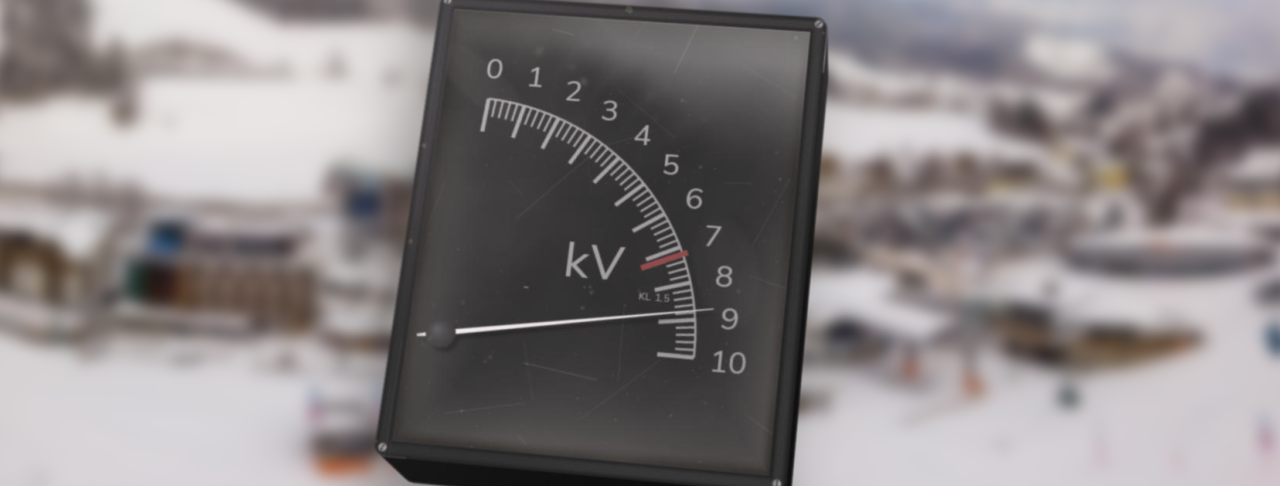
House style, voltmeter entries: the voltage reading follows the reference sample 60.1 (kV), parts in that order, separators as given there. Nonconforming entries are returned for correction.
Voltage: 8.8 (kV)
